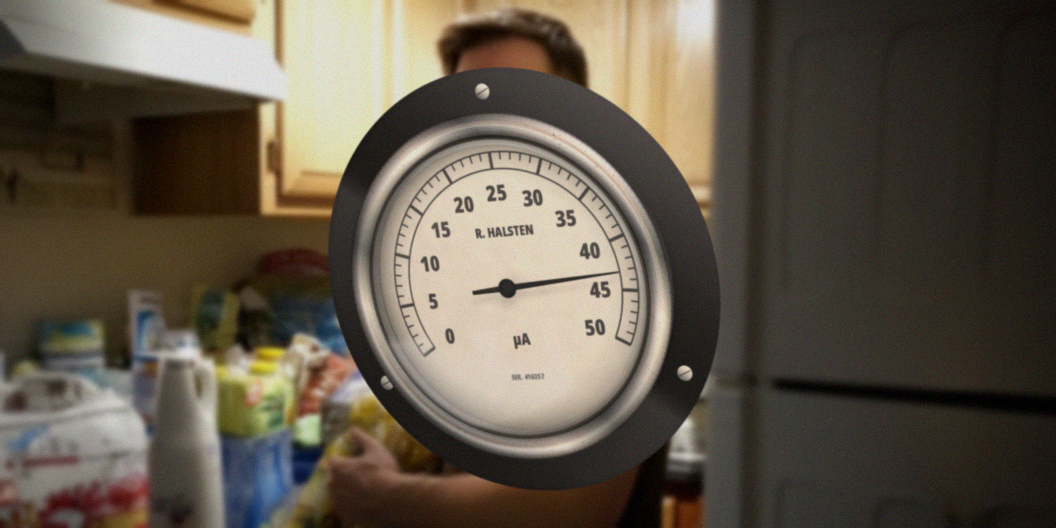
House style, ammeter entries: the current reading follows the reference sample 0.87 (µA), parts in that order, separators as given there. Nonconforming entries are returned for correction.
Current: 43 (µA)
